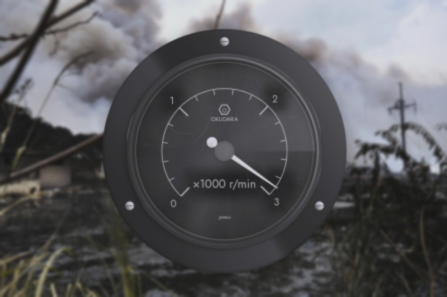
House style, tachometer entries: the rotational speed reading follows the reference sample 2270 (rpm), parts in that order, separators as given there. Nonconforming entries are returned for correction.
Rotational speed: 2900 (rpm)
